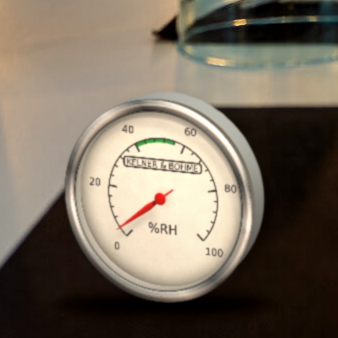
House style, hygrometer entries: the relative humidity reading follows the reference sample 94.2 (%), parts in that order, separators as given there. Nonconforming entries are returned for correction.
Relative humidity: 4 (%)
